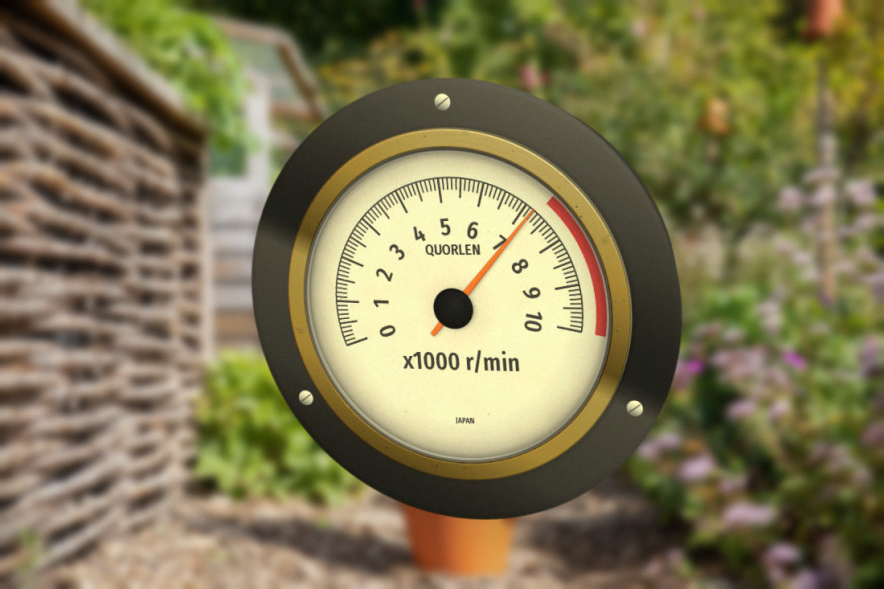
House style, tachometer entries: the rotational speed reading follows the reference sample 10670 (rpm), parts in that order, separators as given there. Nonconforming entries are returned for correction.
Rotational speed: 7200 (rpm)
